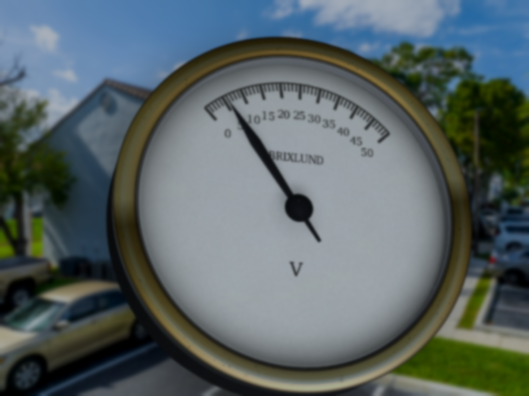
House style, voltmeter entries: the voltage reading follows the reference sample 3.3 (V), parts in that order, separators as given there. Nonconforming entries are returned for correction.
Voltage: 5 (V)
